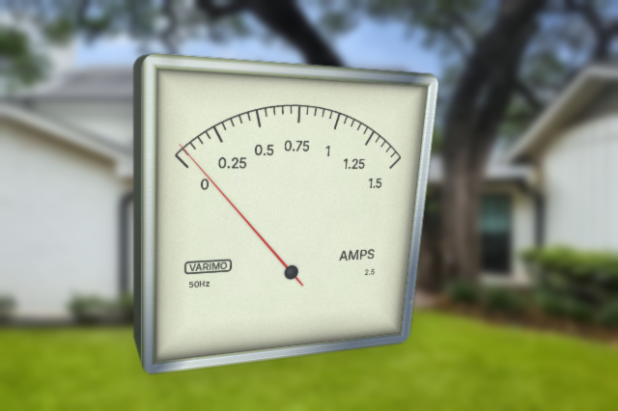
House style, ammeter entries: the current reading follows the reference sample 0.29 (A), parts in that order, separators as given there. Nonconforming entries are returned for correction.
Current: 0.05 (A)
